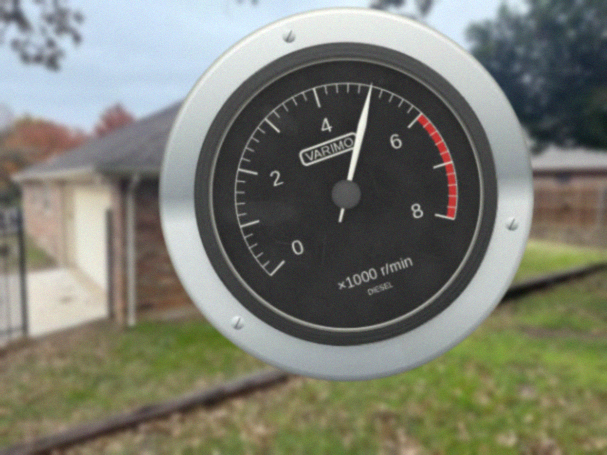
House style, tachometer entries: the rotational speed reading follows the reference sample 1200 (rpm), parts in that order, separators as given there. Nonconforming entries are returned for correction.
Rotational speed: 5000 (rpm)
